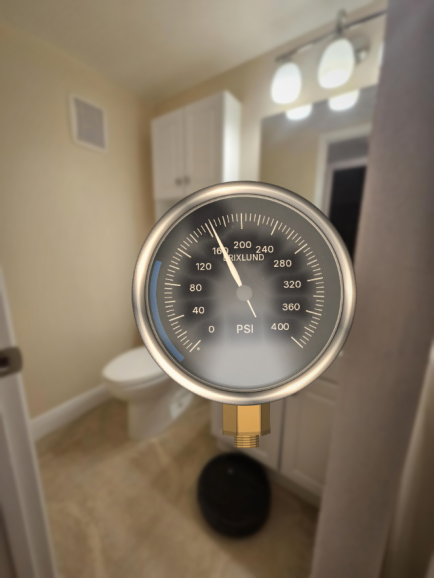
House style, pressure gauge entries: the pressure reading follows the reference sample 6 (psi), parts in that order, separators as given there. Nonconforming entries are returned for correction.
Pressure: 165 (psi)
